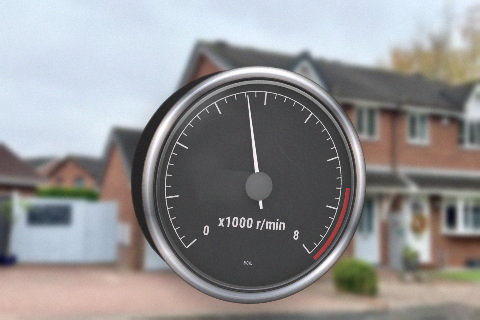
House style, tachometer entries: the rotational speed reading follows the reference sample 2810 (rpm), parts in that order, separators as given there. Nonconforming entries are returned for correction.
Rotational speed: 3600 (rpm)
